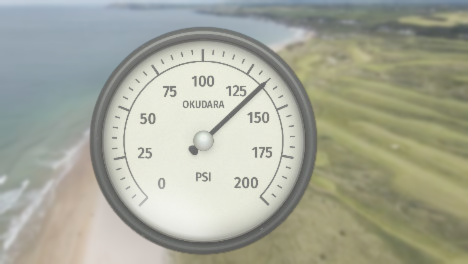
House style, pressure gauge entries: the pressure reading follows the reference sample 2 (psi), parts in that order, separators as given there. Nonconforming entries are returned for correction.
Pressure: 135 (psi)
